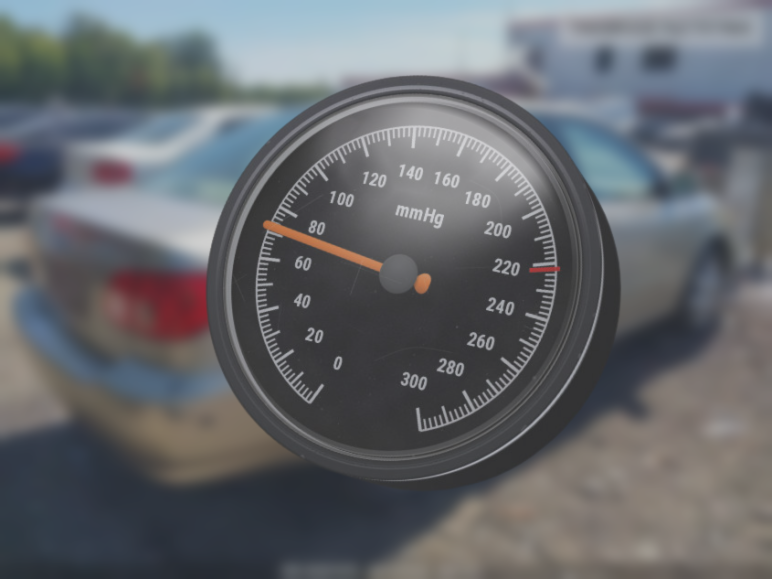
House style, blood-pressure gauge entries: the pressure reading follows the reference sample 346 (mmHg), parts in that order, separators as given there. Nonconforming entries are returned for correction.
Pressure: 72 (mmHg)
